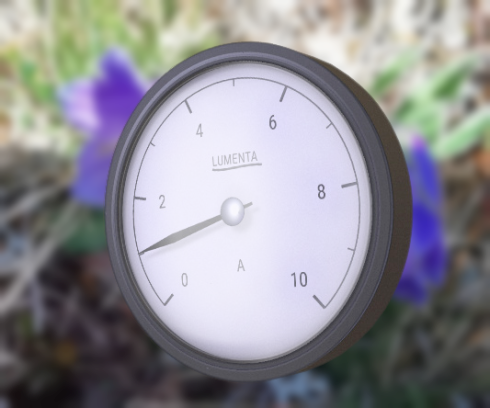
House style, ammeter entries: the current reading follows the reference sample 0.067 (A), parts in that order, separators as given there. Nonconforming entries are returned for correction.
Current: 1 (A)
